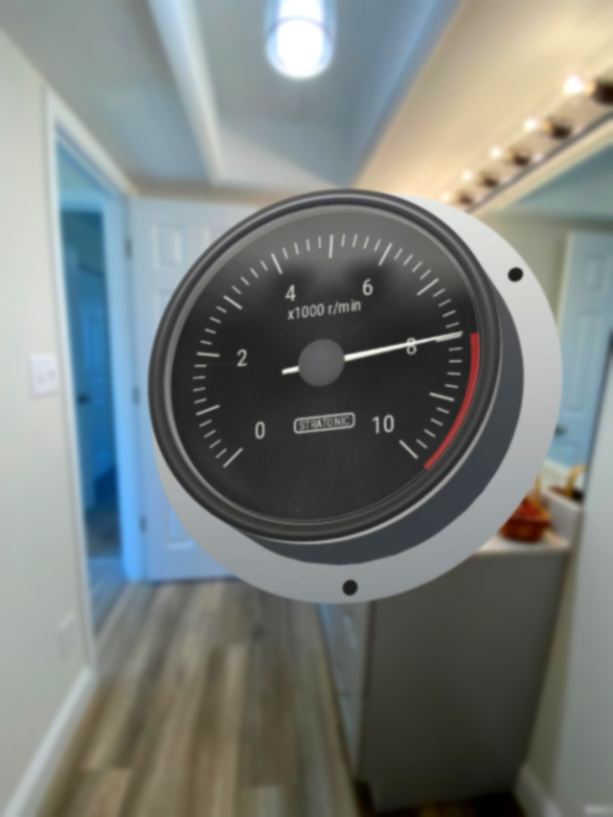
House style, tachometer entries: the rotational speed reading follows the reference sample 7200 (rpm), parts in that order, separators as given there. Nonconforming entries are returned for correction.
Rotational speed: 8000 (rpm)
